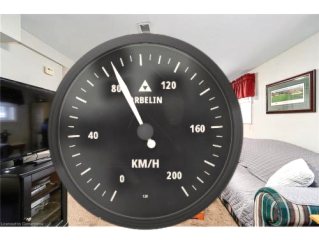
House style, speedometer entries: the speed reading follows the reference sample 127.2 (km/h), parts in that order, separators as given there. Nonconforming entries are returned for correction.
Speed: 85 (km/h)
